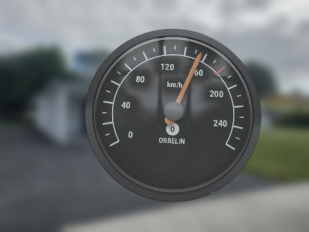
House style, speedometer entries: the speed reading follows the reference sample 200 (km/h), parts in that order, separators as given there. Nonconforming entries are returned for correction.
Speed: 155 (km/h)
